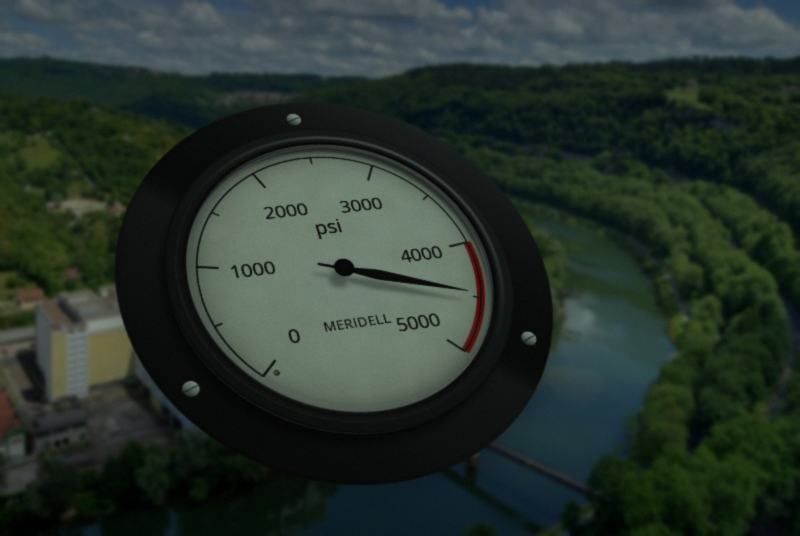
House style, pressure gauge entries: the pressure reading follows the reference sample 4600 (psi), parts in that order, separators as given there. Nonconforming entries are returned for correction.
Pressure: 4500 (psi)
